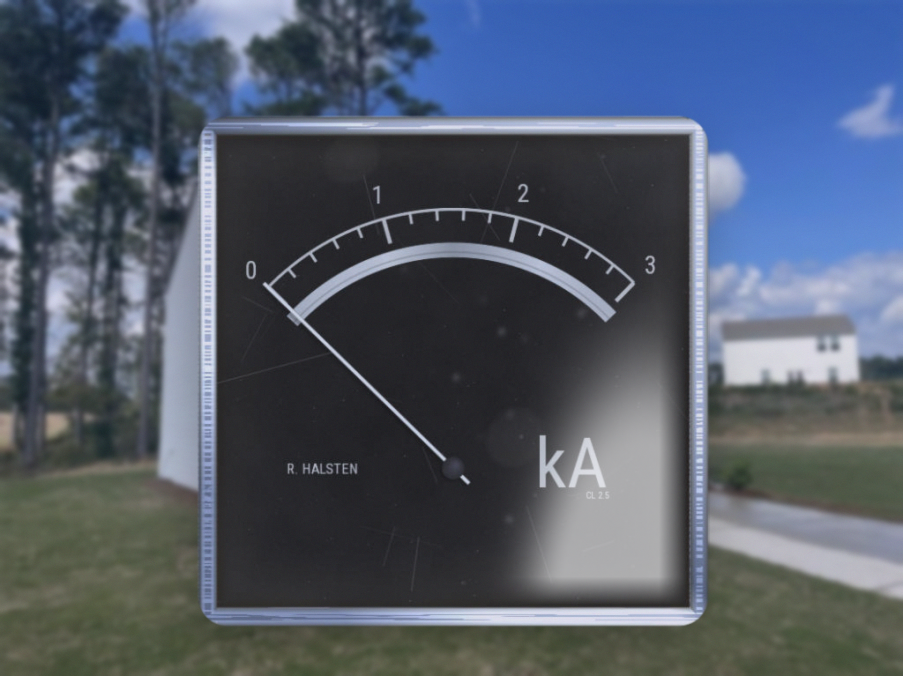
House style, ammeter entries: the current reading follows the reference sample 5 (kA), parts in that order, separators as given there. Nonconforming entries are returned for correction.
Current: 0 (kA)
